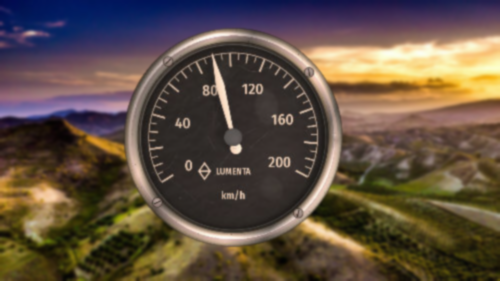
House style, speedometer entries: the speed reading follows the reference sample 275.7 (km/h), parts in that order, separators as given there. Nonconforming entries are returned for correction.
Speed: 90 (km/h)
